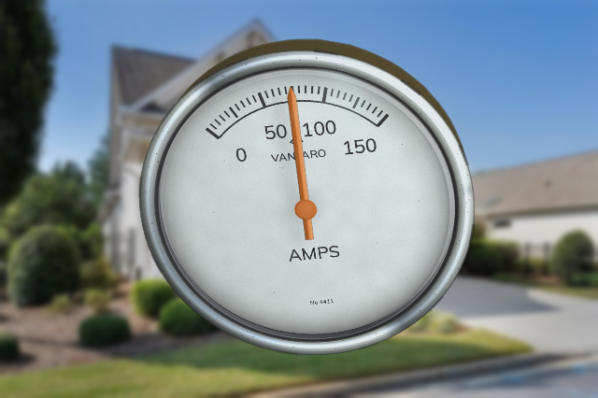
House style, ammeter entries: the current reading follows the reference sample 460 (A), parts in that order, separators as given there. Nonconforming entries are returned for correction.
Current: 75 (A)
